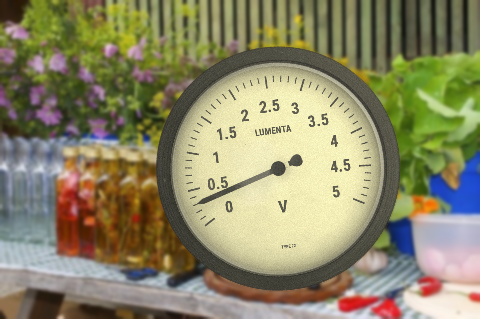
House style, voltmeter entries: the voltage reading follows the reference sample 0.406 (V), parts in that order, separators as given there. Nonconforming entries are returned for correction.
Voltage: 0.3 (V)
